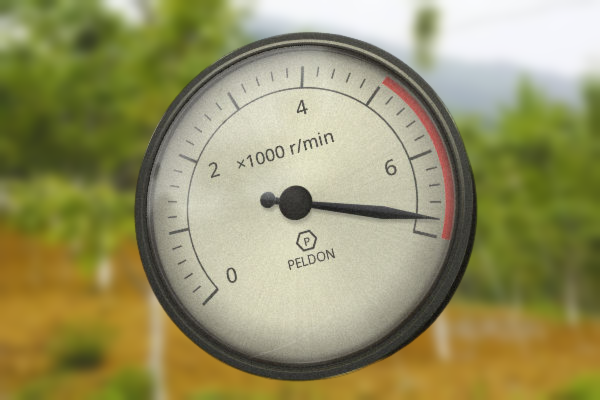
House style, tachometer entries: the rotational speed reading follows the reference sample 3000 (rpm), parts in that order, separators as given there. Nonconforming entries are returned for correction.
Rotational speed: 6800 (rpm)
